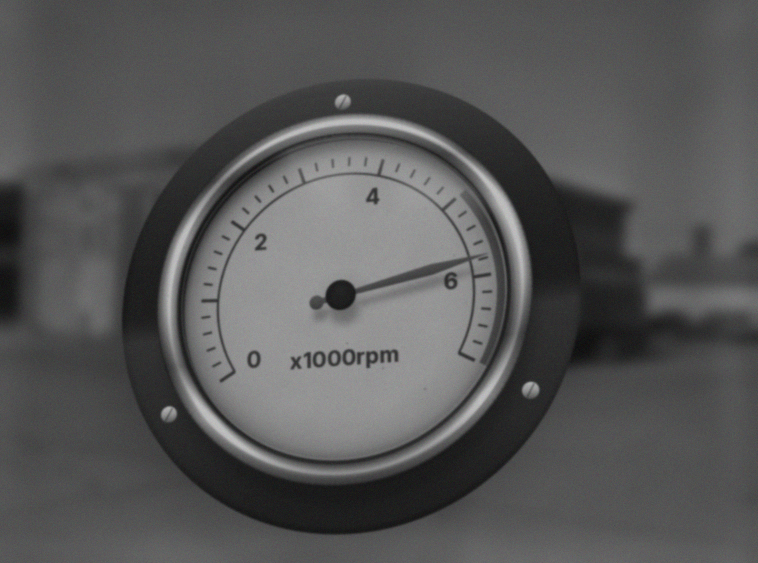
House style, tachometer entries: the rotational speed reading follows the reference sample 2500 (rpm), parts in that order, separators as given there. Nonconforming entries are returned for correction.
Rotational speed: 5800 (rpm)
